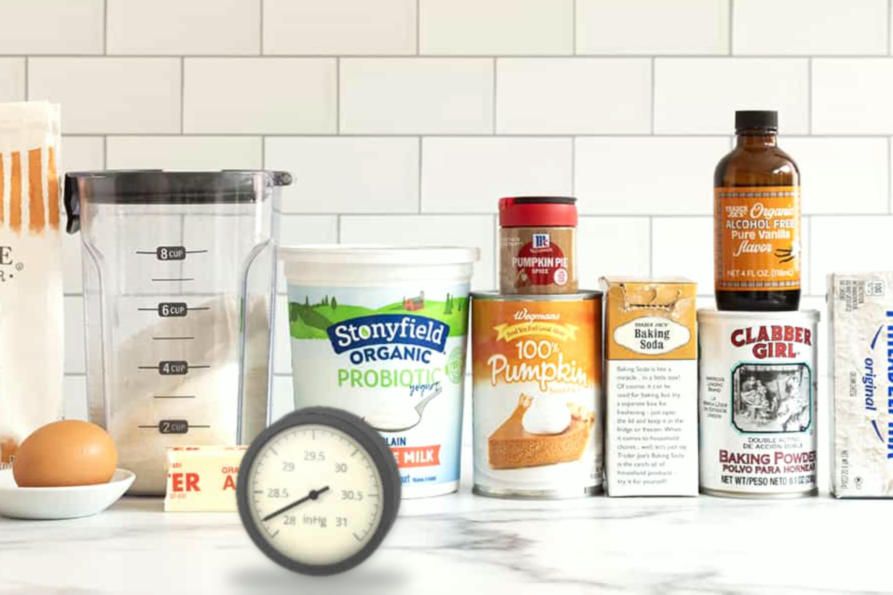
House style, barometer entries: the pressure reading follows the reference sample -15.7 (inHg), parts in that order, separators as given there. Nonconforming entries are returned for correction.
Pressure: 28.2 (inHg)
